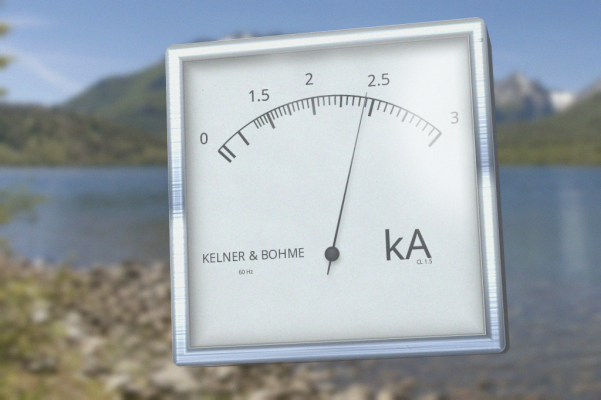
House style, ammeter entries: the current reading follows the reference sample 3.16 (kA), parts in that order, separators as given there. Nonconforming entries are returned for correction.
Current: 2.45 (kA)
